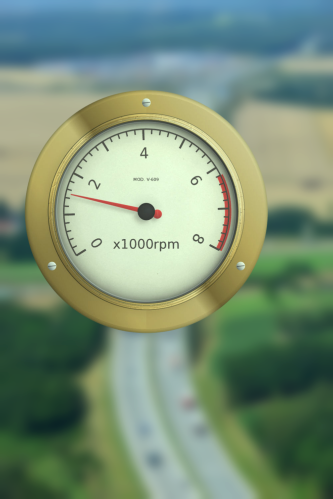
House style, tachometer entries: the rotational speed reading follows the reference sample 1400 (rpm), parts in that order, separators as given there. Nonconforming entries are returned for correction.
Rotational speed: 1500 (rpm)
